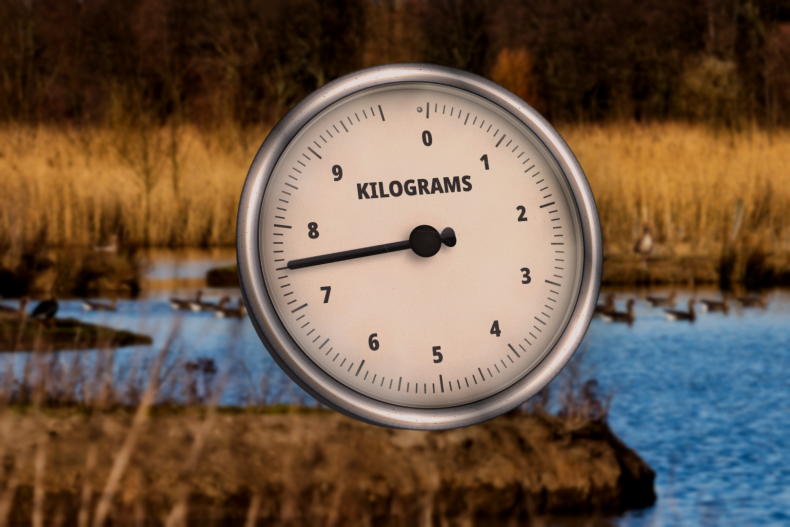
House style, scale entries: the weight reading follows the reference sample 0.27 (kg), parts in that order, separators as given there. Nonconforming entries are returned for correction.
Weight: 7.5 (kg)
